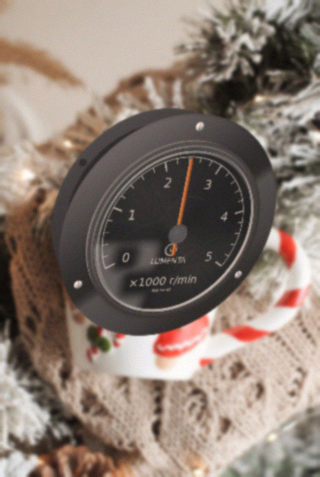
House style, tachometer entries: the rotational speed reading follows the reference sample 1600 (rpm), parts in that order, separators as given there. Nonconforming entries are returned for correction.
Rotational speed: 2400 (rpm)
